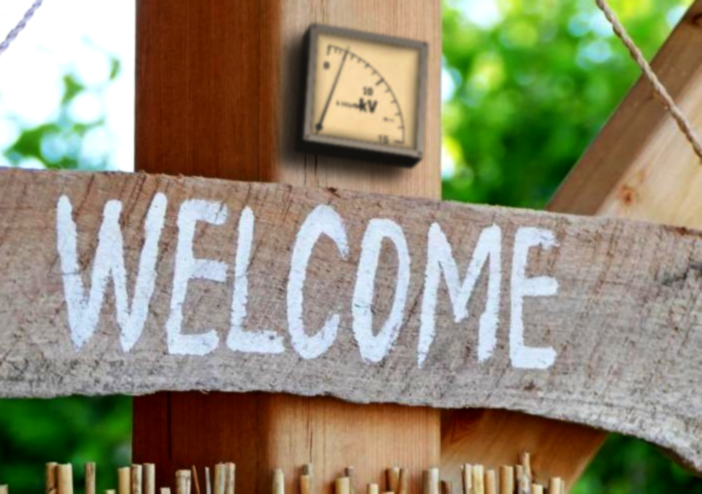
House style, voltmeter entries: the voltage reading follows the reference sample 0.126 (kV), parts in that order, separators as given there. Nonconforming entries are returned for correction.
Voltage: 5 (kV)
